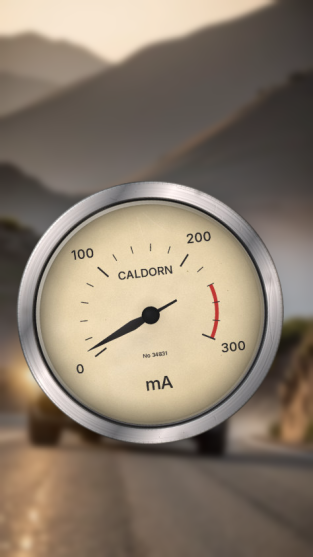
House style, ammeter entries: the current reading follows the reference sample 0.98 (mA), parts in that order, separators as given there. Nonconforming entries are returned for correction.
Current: 10 (mA)
